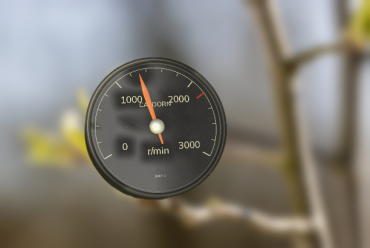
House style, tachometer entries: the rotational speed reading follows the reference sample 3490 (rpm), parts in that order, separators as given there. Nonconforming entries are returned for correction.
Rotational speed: 1300 (rpm)
